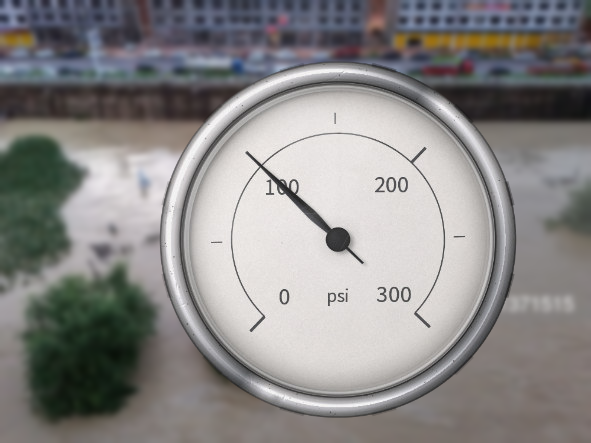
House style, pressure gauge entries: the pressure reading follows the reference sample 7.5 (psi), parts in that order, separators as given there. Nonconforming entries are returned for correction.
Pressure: 100 (psi)
